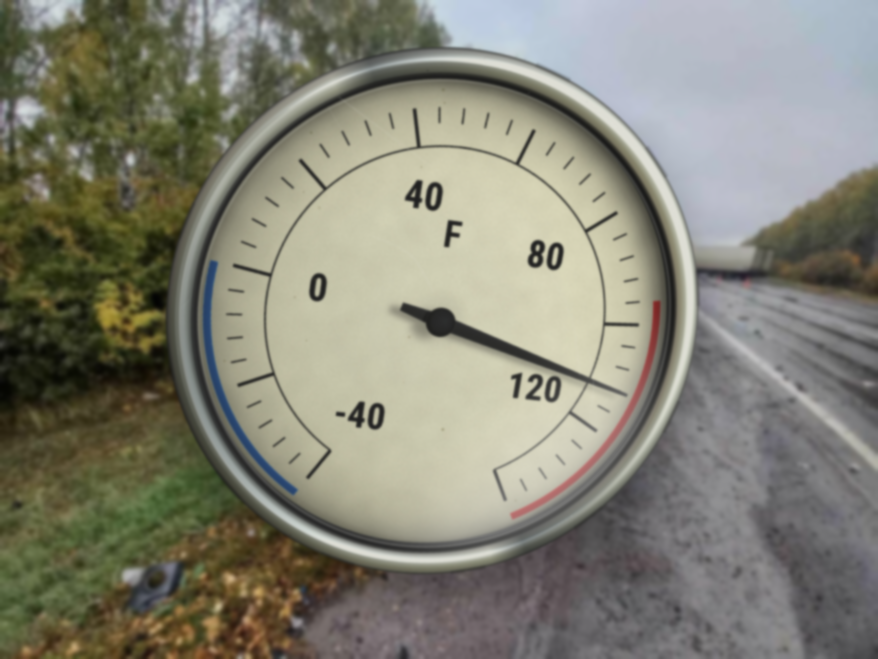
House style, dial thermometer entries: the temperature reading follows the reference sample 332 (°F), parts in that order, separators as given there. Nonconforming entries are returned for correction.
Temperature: 112 (°F)
